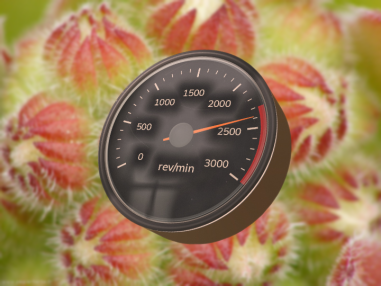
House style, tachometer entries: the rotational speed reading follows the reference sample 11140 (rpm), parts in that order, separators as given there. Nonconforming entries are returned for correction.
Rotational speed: 2400 (rpm)
